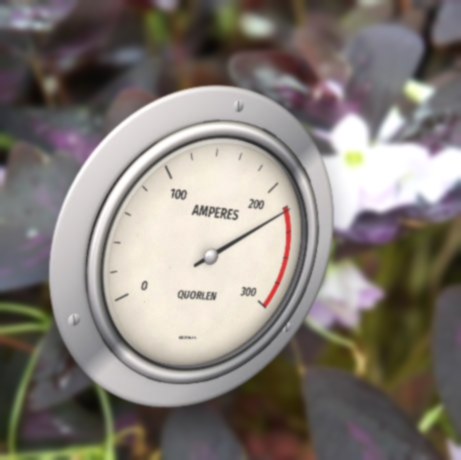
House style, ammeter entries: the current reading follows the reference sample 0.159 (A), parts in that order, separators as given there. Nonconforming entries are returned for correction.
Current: 220 (A)
